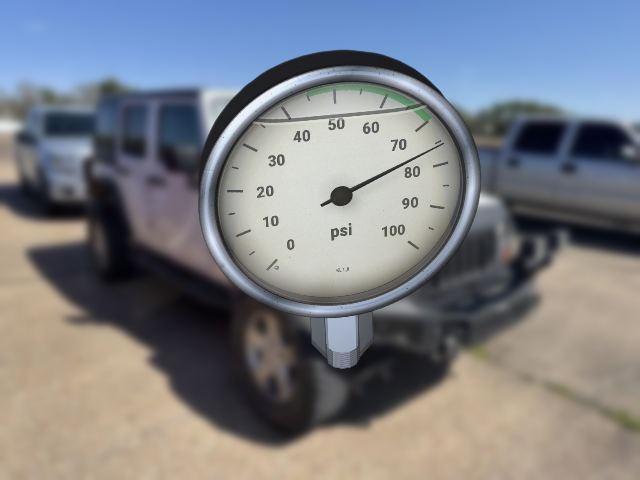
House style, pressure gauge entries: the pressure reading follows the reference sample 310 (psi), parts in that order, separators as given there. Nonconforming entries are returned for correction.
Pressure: 75 (psi)
